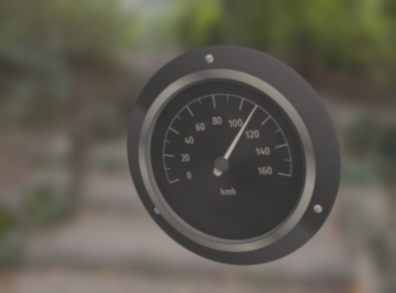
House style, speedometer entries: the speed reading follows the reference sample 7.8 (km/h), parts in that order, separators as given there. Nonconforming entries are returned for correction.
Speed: 110 (km/h)
